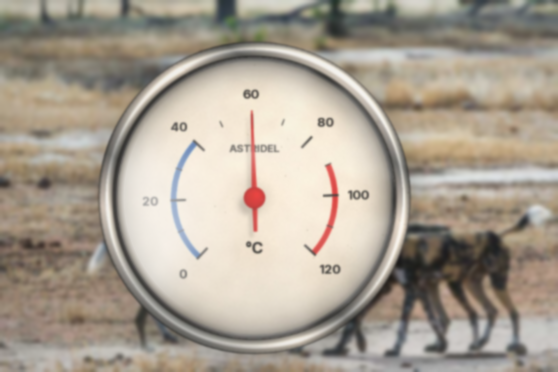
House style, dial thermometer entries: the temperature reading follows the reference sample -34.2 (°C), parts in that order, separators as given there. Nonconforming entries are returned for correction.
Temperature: 60 (°C)
